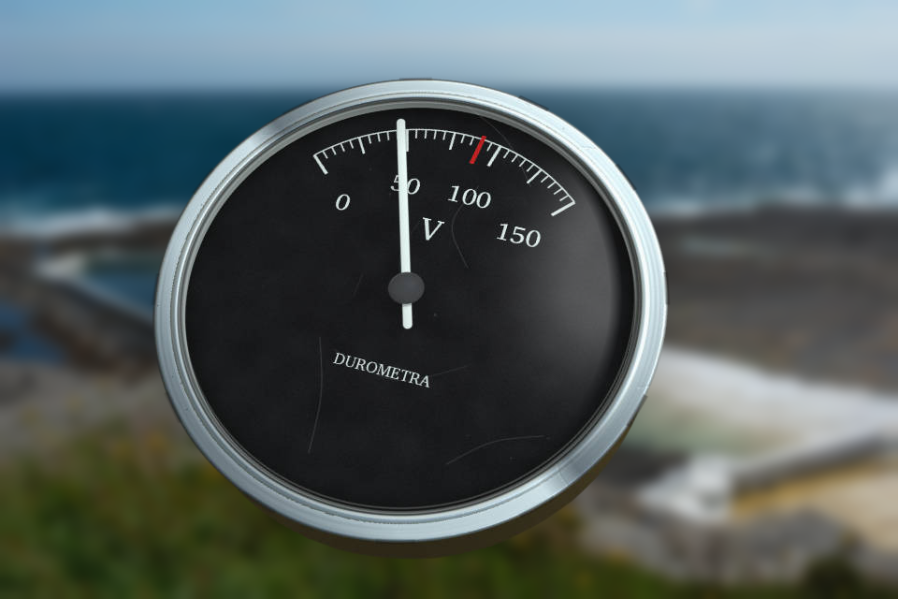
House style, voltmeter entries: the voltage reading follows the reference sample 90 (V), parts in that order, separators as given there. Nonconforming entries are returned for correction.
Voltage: 47.5 (V)
